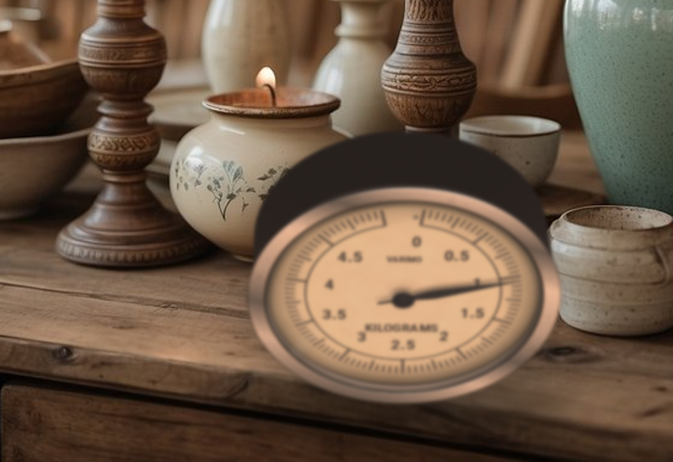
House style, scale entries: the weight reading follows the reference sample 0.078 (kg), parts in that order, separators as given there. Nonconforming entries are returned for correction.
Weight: 1 (kg)
